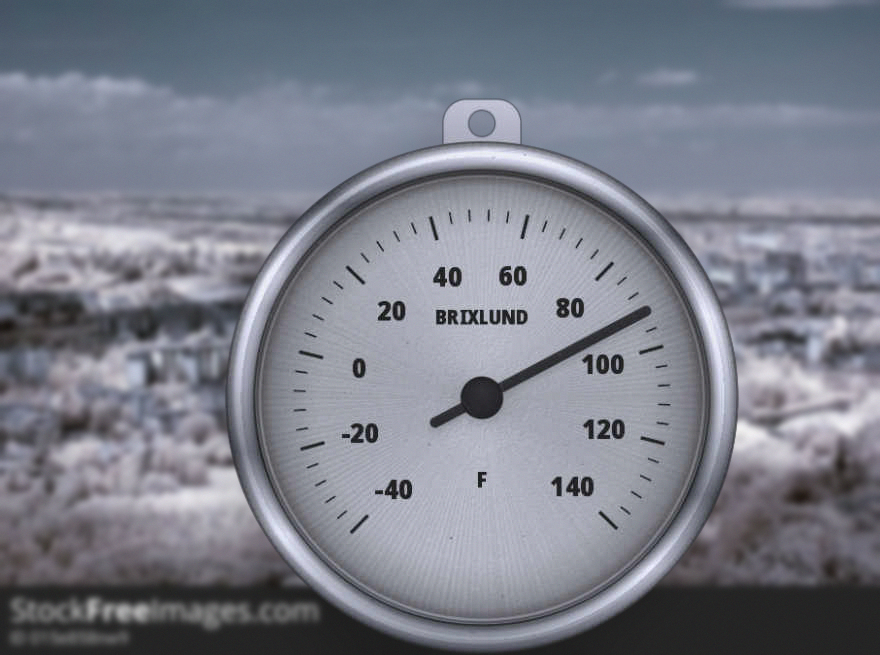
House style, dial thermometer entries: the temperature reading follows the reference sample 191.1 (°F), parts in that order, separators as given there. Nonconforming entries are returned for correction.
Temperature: 92 (°F)
